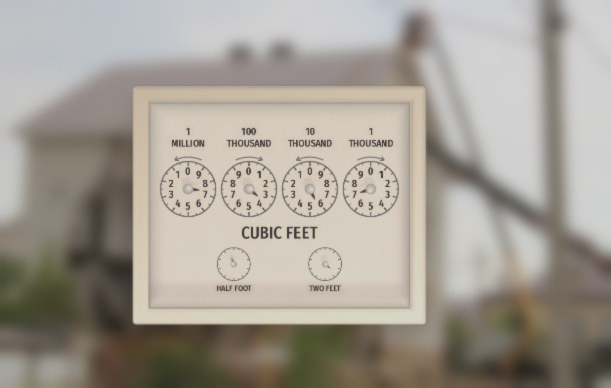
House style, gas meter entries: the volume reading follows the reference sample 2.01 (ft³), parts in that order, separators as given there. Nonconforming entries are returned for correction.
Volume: 735700 (ft³)
